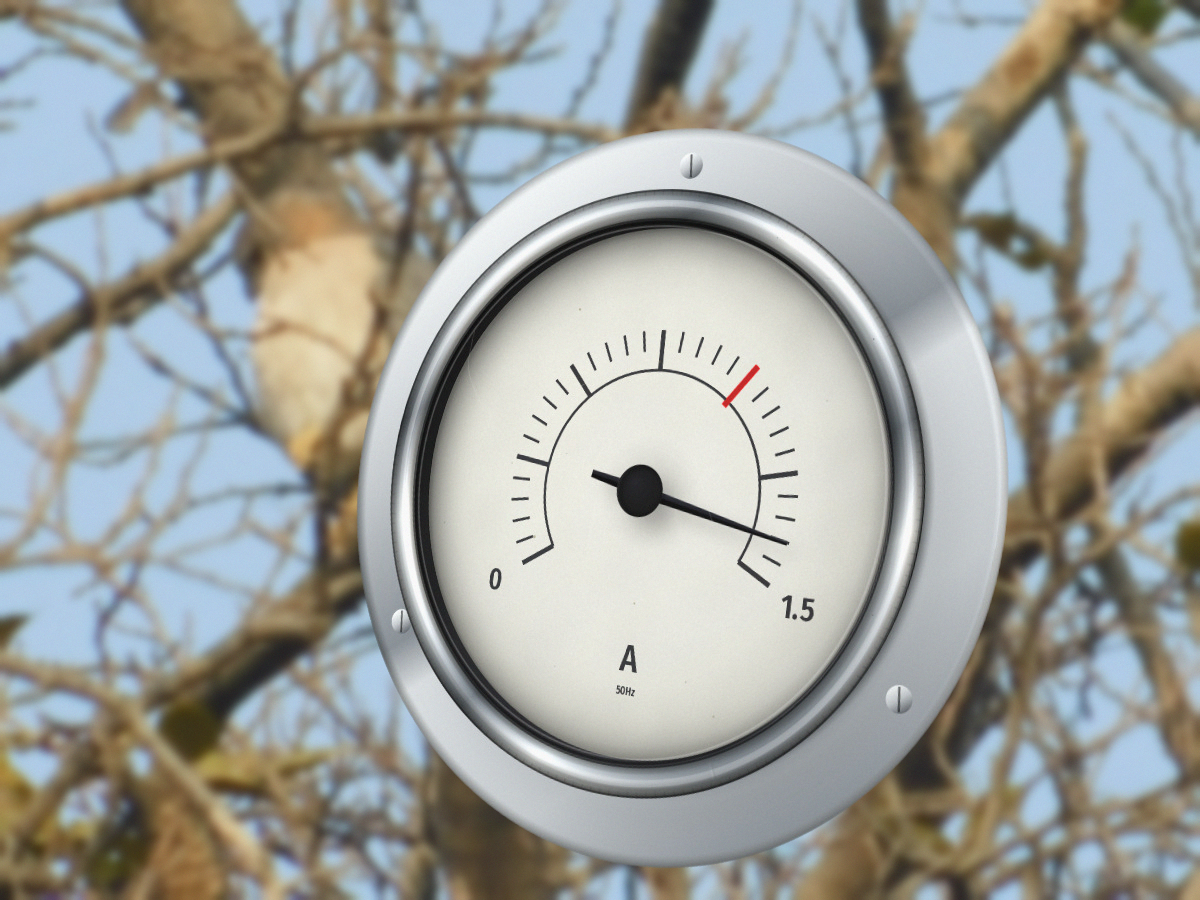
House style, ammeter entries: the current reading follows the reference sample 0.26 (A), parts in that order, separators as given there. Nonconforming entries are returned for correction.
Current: 1.4 (A)
